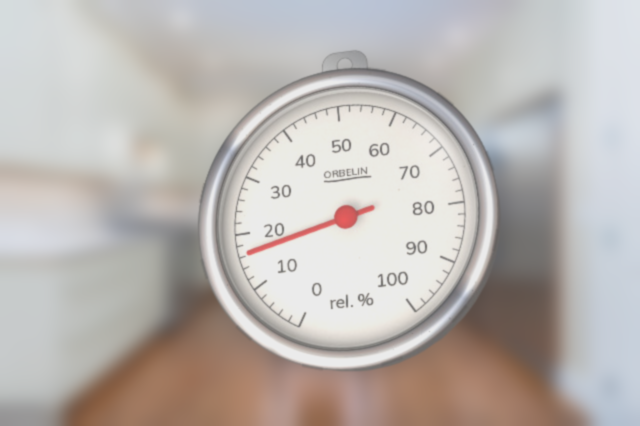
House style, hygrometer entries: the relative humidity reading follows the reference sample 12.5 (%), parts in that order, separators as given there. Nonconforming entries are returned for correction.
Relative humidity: 16 (%)
